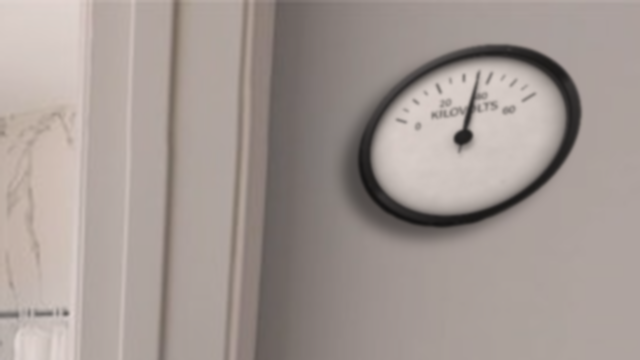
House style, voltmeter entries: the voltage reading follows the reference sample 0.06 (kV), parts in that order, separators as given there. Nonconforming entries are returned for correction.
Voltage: 35 (kV)
